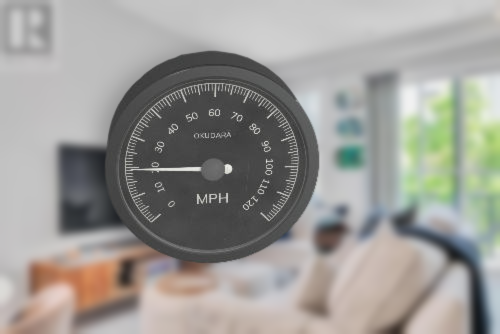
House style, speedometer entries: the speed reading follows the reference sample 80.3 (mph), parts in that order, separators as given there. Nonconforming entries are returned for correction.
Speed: 20 (mph)
